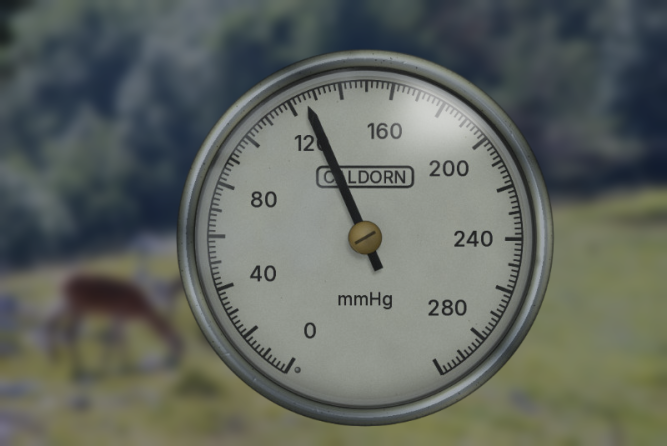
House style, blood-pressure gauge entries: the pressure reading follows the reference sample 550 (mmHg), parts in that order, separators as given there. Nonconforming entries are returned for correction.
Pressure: 126 (mmHg)
